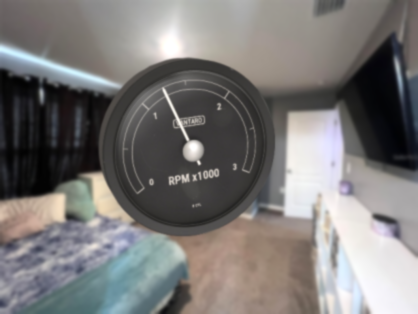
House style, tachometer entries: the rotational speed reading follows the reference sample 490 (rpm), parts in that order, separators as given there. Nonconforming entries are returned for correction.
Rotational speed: 1250 (rpm)
